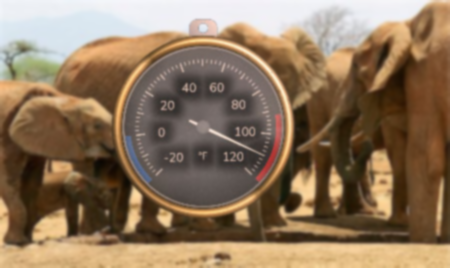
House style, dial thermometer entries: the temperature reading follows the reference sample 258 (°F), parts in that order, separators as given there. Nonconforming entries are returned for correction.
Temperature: 110 (°F)
